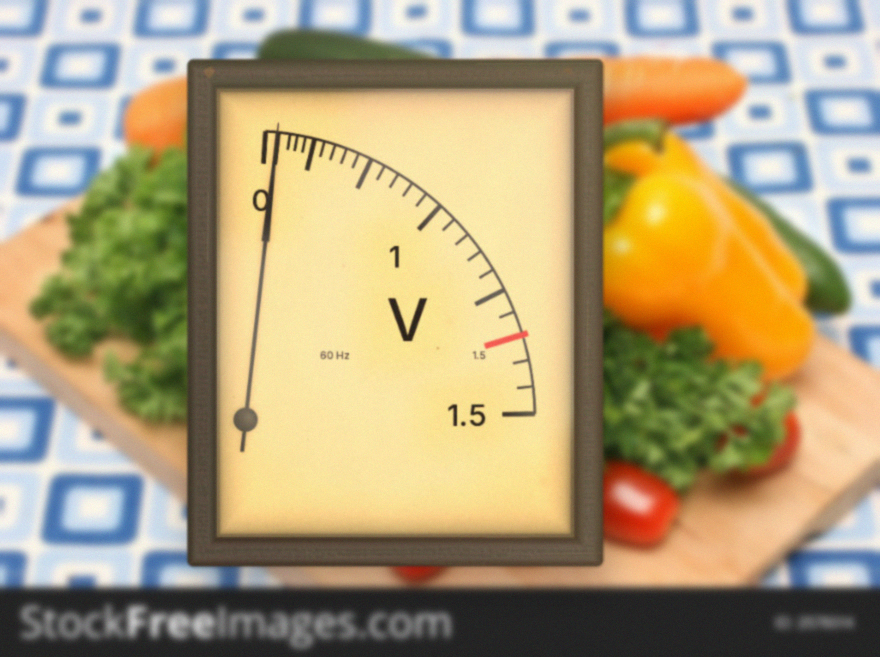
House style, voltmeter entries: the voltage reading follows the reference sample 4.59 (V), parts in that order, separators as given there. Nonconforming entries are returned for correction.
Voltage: 0.25 (V)
